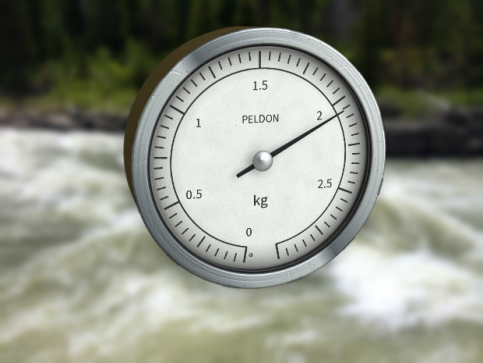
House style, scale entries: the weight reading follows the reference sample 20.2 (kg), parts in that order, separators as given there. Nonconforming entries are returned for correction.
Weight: 2.05 (kg)
